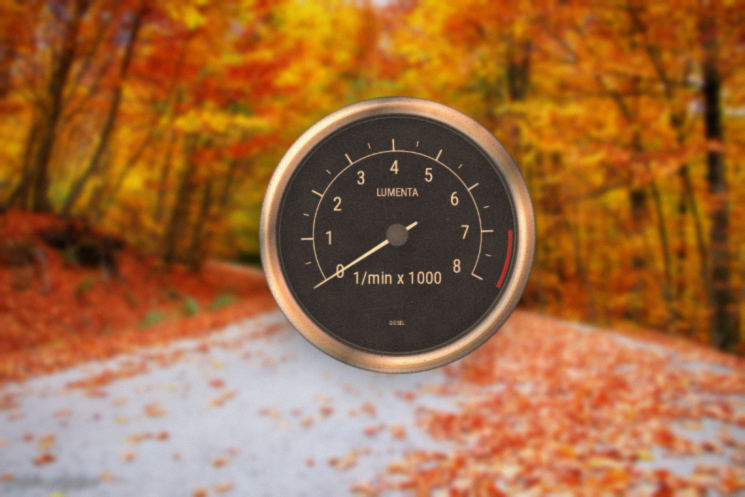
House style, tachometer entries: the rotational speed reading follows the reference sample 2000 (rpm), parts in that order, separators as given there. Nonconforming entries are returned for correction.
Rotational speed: 0 (rpm)
